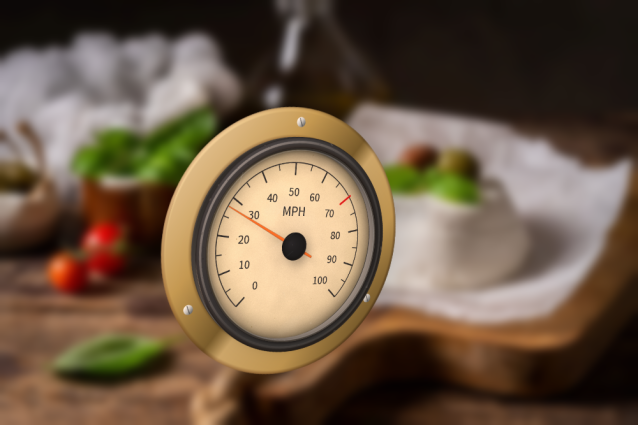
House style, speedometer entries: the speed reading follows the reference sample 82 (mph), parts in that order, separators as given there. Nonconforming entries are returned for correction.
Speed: 27.5 (mph)
